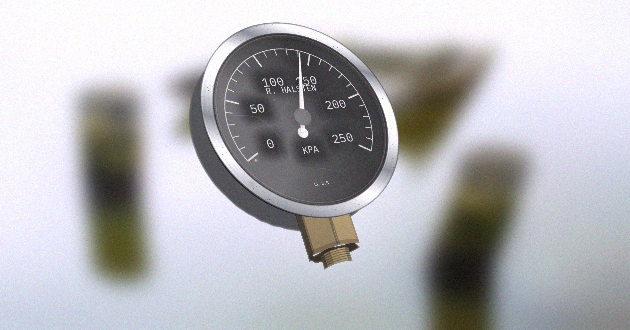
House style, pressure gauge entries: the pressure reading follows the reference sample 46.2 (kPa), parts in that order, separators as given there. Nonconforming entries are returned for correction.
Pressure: 140 (kPa)
